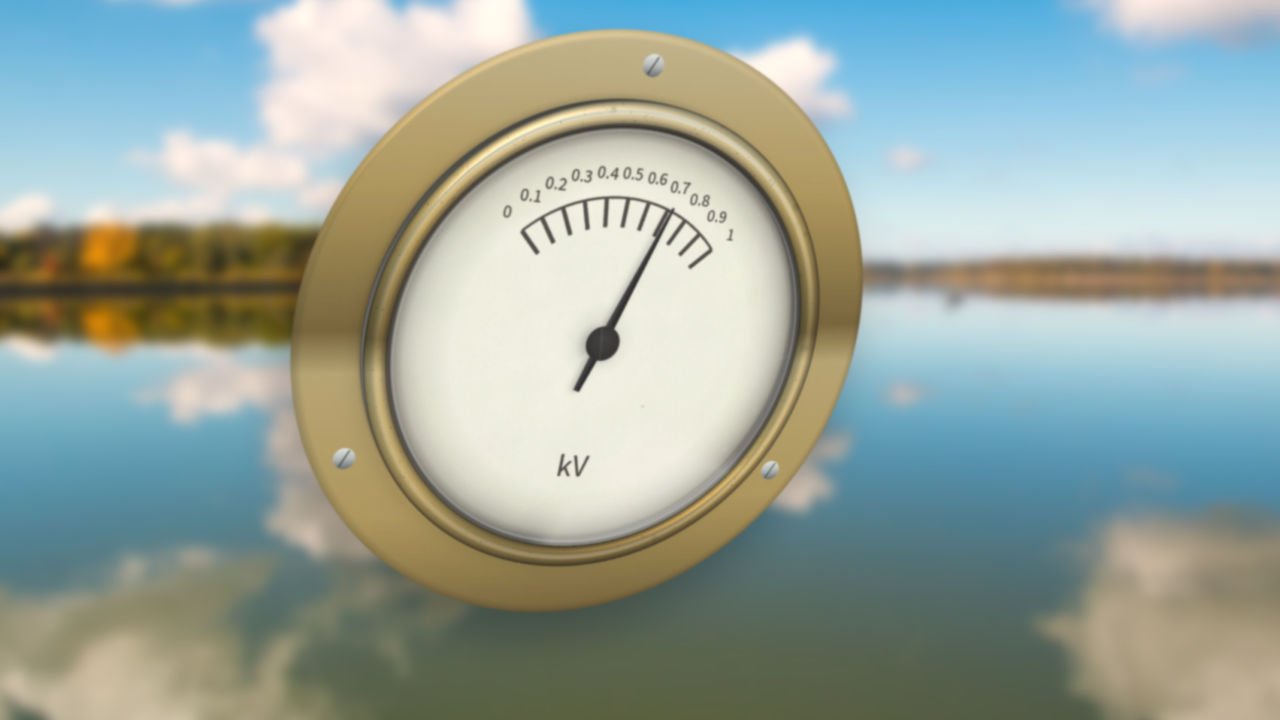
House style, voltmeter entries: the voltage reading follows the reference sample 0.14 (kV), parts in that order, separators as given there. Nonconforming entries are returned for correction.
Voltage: 0.7 (kV)
